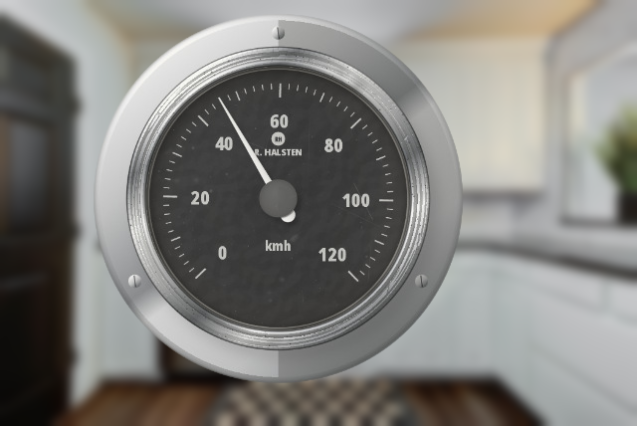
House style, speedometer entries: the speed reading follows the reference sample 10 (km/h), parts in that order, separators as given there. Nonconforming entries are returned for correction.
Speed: 46 (km/h)
